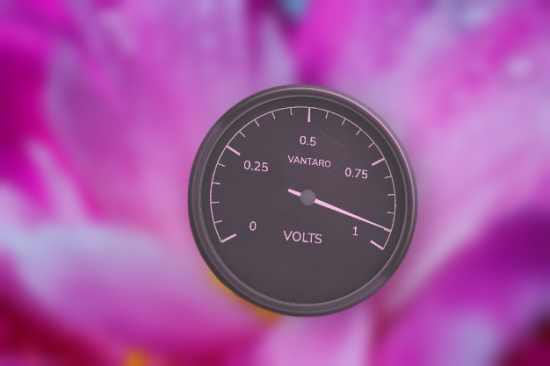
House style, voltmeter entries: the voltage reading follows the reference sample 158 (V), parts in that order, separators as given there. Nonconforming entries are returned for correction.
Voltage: 0.95 (V)
